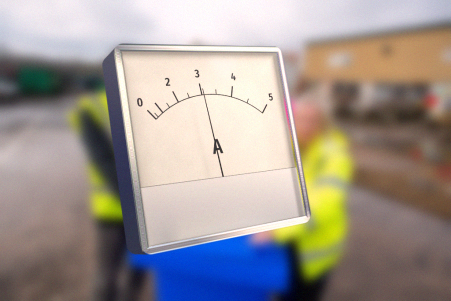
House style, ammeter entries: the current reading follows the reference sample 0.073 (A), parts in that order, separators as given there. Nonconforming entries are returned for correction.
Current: 3 (A)
